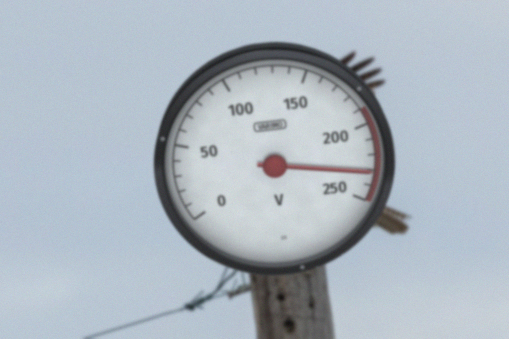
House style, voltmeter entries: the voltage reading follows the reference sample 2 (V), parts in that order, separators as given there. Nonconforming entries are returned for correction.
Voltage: 230 (V)
